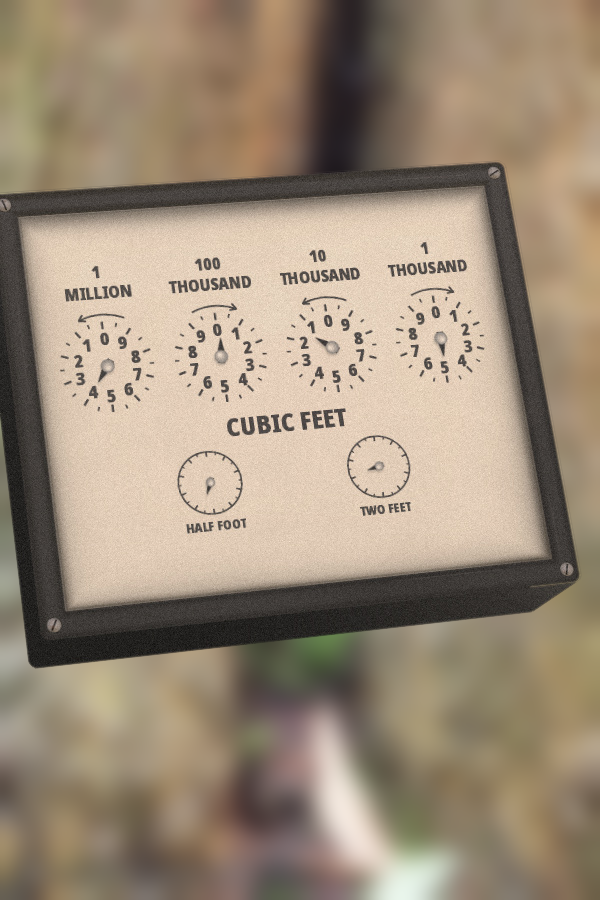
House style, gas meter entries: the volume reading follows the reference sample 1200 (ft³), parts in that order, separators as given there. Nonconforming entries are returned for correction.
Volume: 401500 (ft³)
